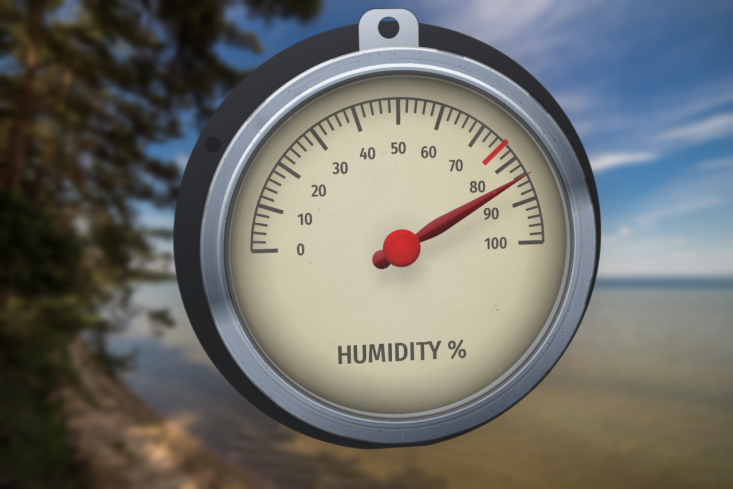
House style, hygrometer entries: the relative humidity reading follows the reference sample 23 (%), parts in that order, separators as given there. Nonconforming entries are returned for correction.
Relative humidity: 84 (%)
